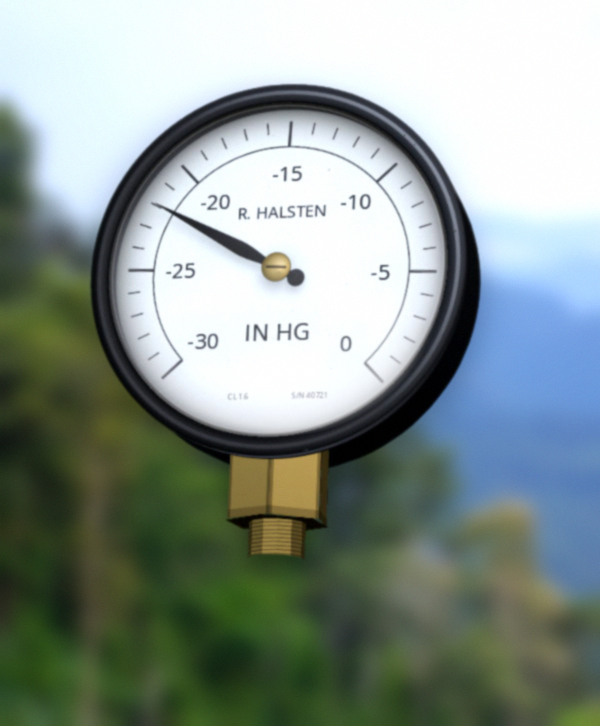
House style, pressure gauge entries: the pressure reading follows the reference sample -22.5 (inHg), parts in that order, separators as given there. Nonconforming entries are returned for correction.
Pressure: -22 (inHg)
